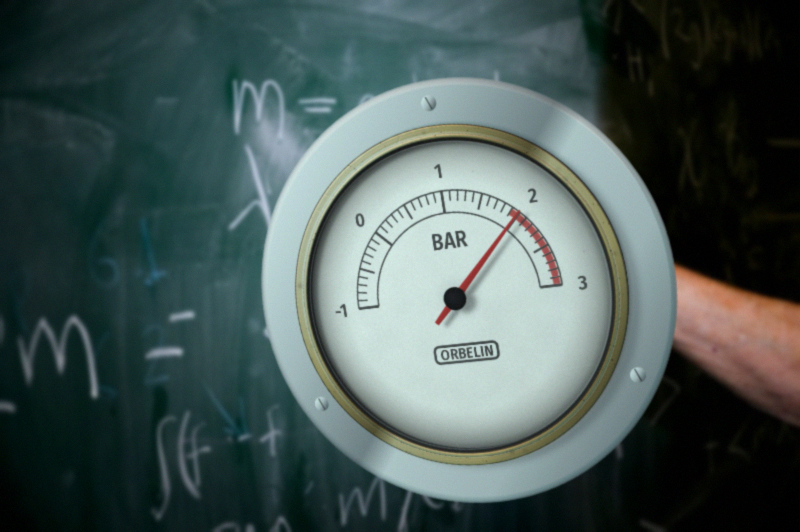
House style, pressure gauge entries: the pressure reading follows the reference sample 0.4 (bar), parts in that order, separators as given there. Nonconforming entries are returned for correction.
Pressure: 2 (bar)
